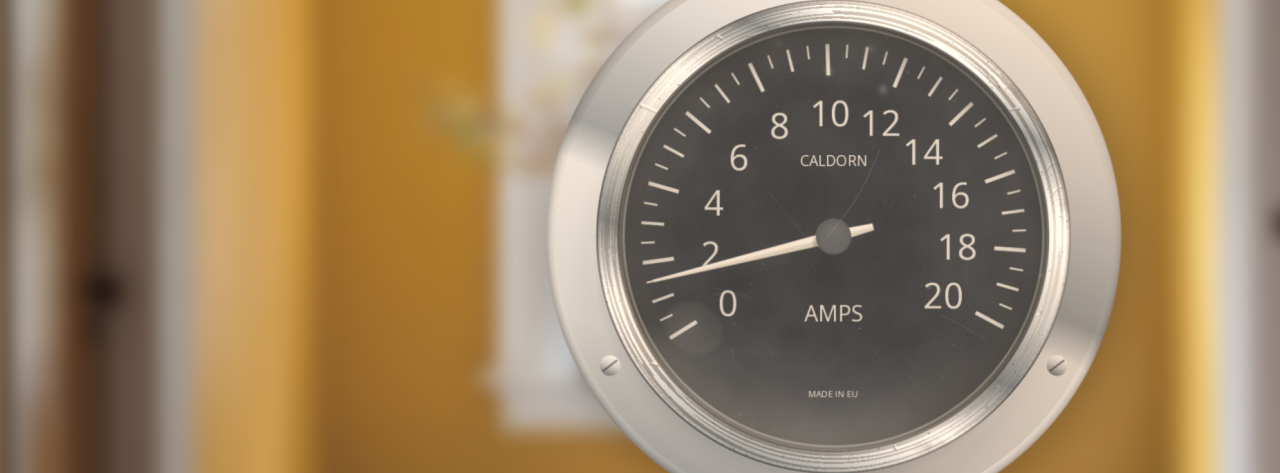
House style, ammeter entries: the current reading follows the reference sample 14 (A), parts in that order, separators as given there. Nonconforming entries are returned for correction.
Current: 1.5 (A)
